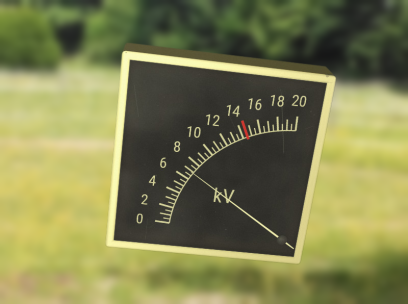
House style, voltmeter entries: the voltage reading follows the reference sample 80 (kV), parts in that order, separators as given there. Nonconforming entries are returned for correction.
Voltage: 7 (kV)
